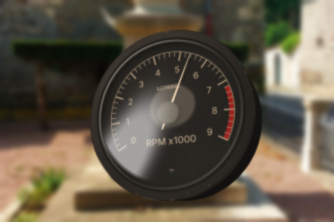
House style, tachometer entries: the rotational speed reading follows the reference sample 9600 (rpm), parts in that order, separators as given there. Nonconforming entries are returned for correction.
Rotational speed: 5400 (rpm)
